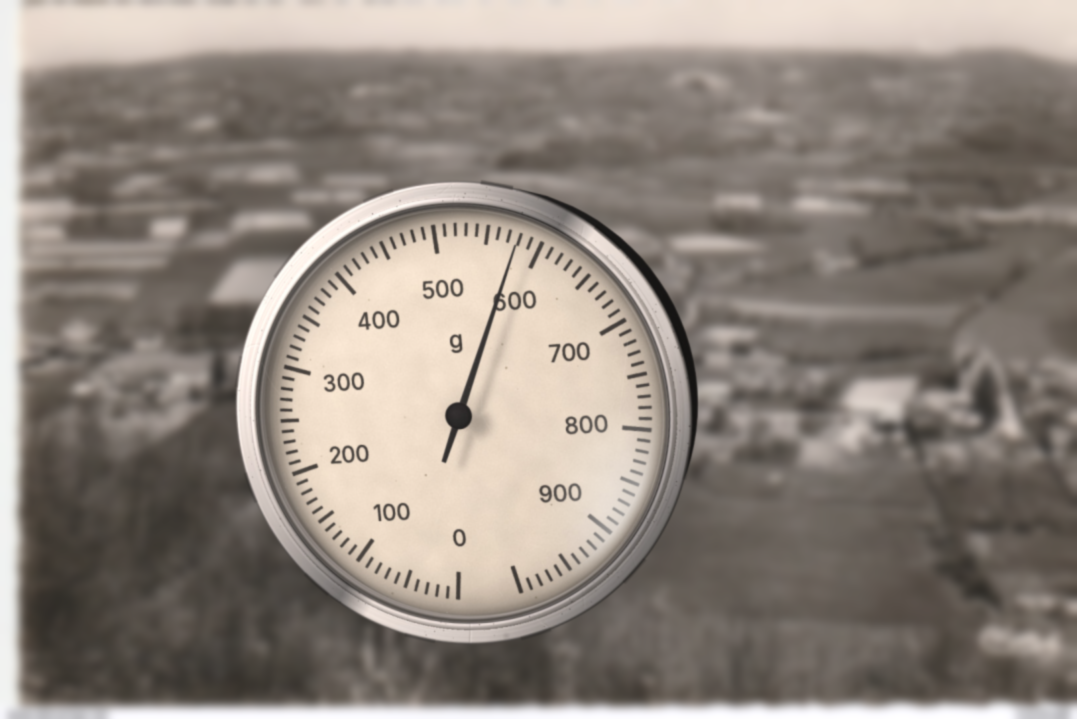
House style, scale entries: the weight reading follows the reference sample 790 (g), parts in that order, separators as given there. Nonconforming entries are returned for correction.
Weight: 580 (g)
